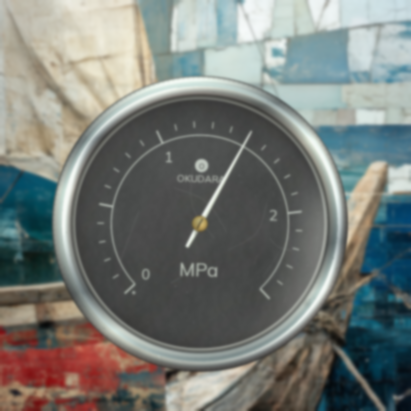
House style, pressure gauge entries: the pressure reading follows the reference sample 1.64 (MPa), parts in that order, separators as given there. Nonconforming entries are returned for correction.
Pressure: 1.5 (MPa)
